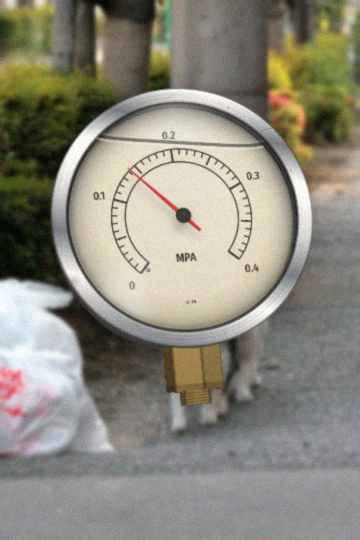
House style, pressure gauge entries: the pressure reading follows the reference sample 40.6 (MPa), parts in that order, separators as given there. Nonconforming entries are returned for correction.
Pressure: 0.14 (MPa)
